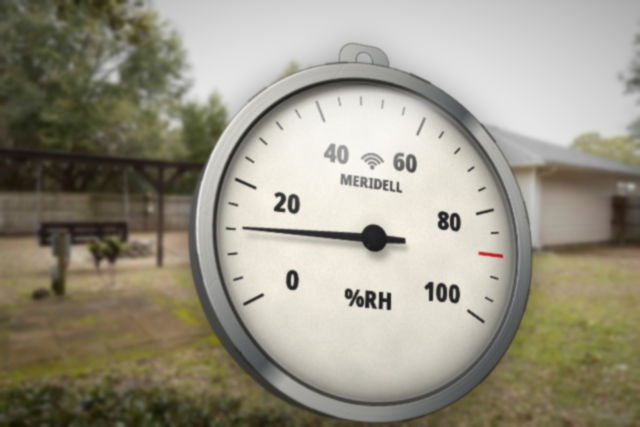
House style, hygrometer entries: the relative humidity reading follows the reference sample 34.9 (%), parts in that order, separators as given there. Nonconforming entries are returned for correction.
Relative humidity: 12 (%)
